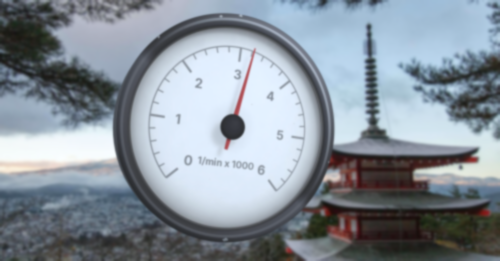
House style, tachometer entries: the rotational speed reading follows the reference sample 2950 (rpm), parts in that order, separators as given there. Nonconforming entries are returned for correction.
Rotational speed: 3200 (rpm)
